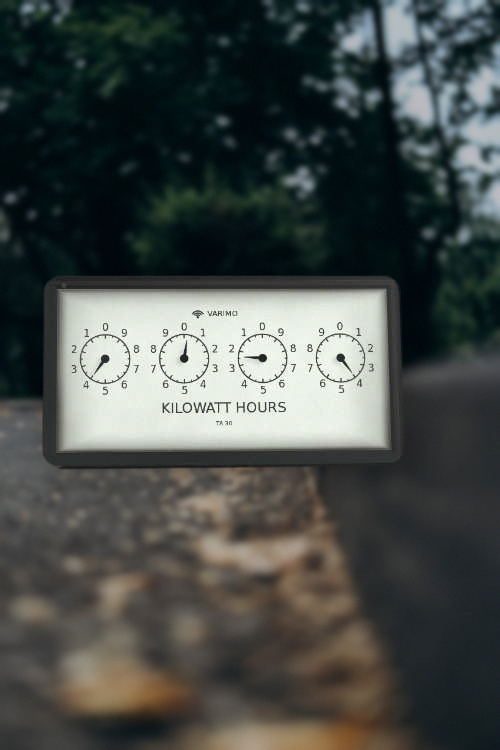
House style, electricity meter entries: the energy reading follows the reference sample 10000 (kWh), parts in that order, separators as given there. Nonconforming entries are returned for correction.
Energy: 4024 (kWh)
